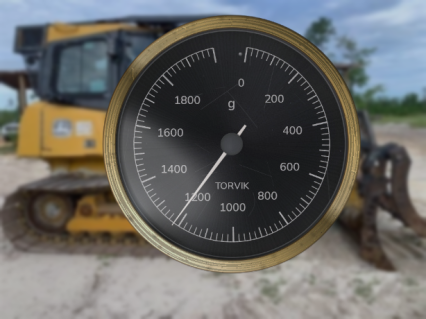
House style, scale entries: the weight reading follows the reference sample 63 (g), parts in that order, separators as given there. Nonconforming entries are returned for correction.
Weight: 1220 (g)
